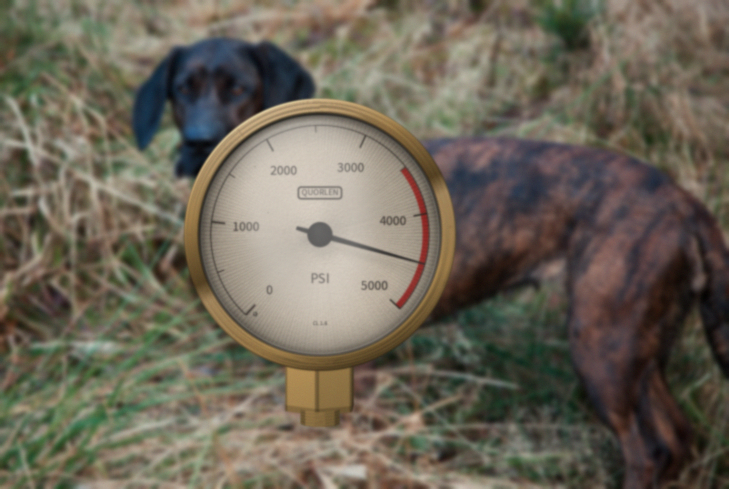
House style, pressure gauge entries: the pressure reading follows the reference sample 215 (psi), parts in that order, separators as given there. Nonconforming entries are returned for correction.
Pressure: 4500 (psi)
